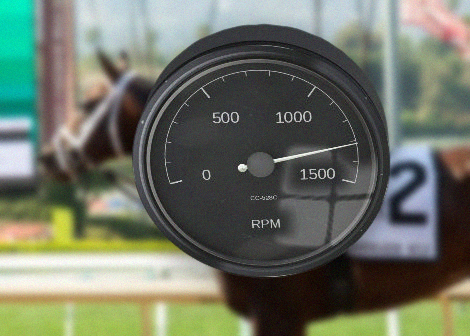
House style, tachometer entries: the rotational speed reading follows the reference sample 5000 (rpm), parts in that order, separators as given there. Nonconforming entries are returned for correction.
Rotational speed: 1300 (rpm)
